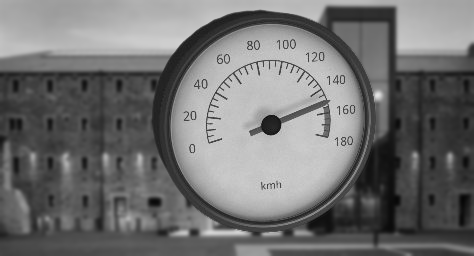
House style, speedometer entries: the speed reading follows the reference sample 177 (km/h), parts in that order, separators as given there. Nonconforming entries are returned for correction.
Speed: 150 (km/h)
